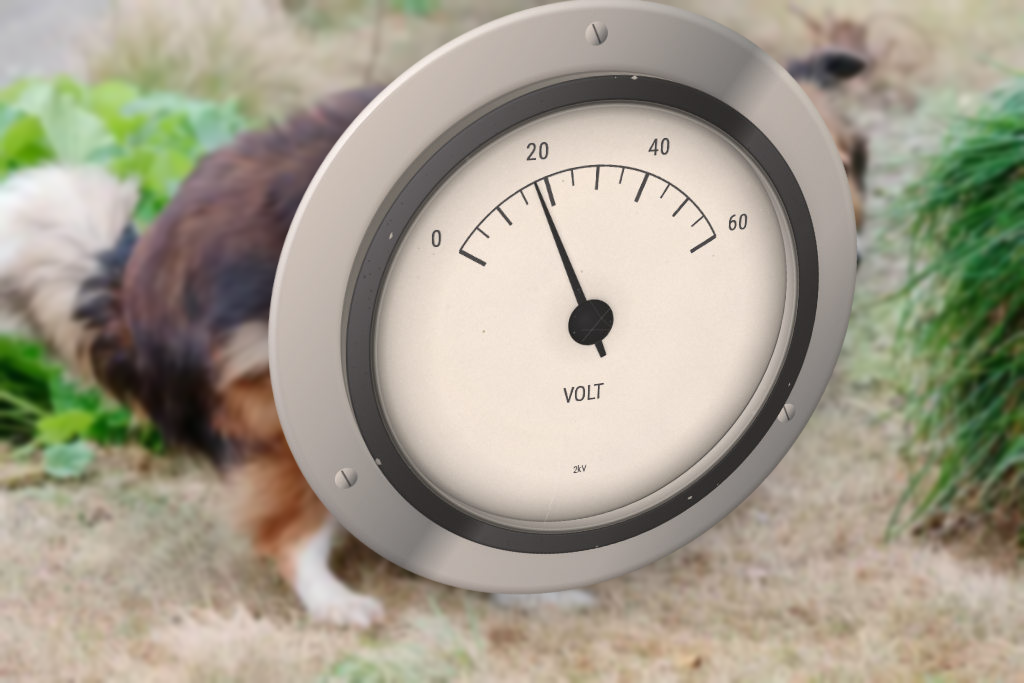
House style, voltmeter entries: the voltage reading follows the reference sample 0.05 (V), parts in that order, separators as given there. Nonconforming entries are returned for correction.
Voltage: 17.5 (V)
